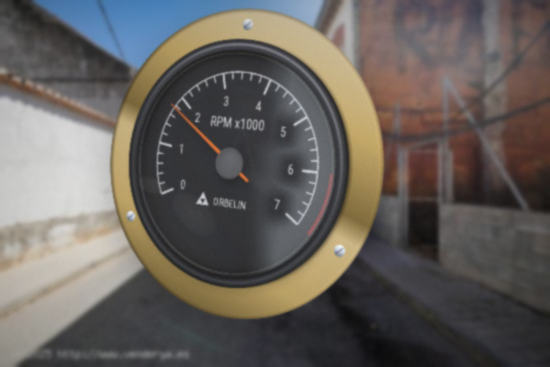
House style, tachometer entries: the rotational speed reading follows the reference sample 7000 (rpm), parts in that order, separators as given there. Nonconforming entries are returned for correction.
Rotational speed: 1800 (rpm)
